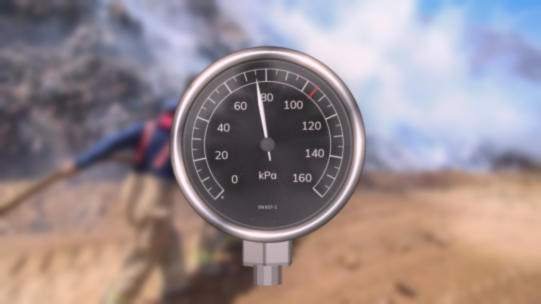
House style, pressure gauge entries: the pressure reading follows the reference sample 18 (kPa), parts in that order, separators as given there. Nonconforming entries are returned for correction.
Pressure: 75 (kPa)
